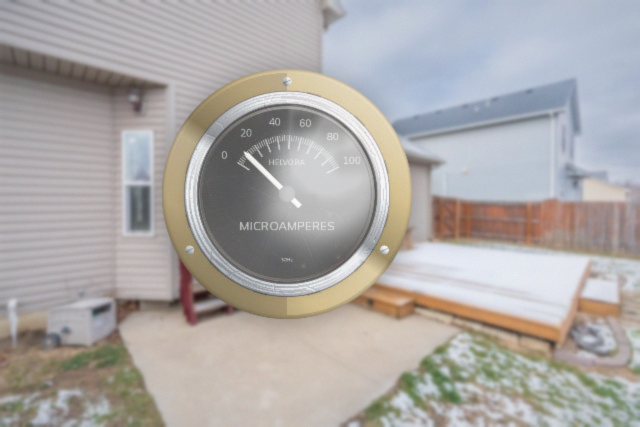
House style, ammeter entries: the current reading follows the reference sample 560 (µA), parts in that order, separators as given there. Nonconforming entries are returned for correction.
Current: 10 (µA)
